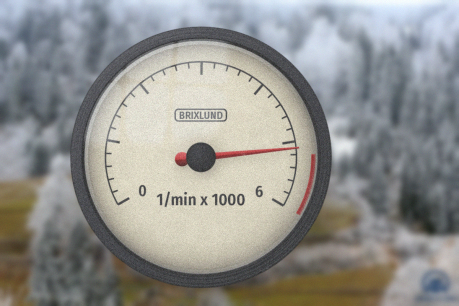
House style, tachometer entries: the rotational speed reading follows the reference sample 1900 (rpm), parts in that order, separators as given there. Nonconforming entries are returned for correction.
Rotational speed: 5100 (rpm)
